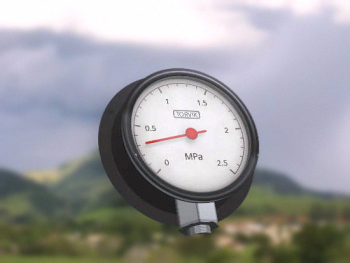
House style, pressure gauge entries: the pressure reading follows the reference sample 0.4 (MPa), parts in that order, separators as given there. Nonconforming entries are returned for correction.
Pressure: 0.3 (MPa)
